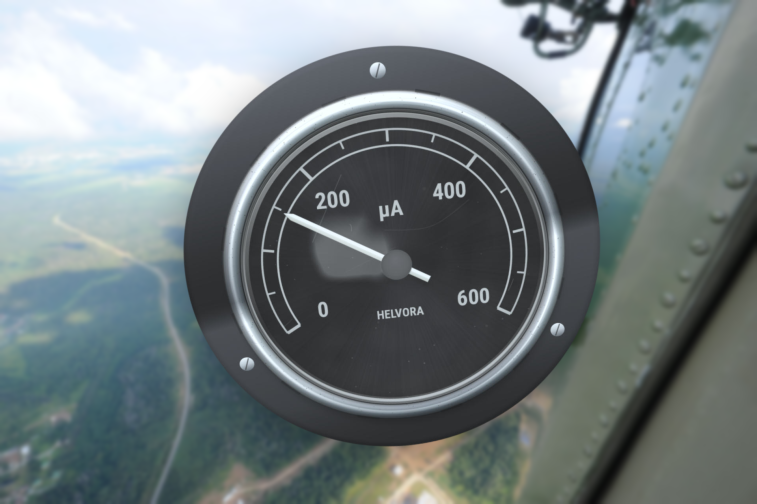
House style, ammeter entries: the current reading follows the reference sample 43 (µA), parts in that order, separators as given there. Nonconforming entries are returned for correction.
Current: 150 (µA)
